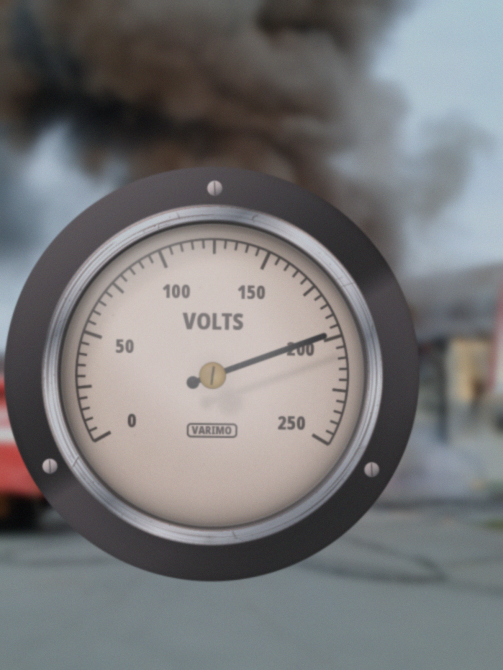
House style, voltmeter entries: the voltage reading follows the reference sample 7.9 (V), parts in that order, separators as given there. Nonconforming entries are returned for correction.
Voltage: 197.5 (V)
